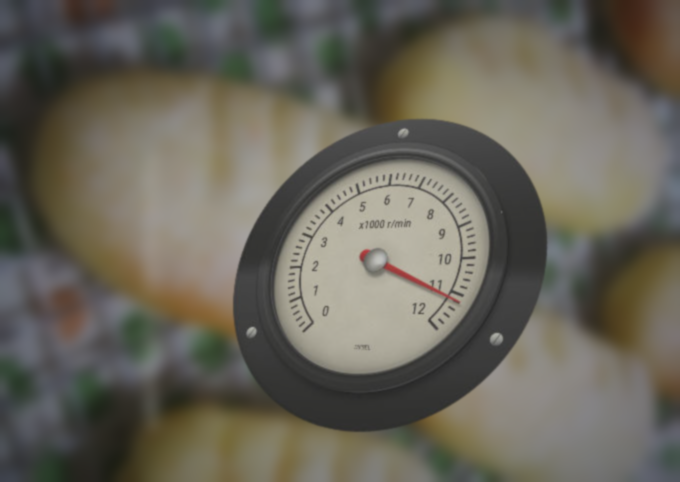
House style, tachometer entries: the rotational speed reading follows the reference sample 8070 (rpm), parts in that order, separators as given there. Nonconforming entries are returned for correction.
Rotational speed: 11200 (rpm)
